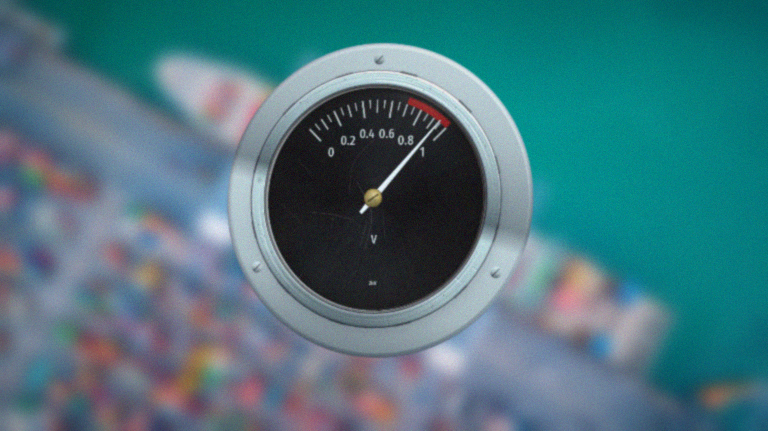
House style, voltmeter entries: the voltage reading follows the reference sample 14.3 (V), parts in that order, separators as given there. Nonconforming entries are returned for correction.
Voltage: 0.95 (V)
